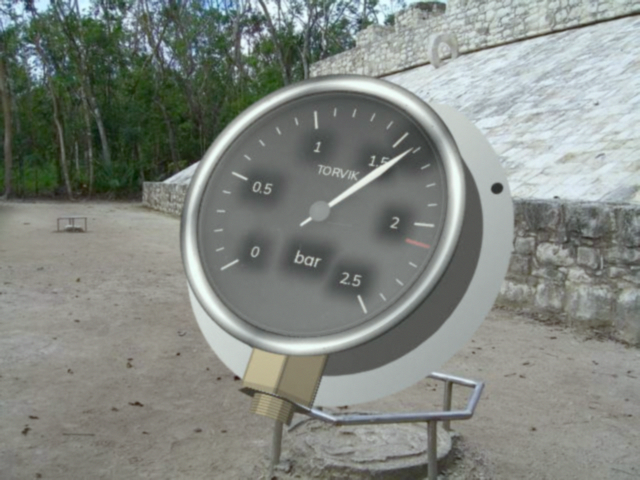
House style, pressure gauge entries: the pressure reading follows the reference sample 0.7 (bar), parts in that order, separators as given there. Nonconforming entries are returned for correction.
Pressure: 1.6 (bar)
